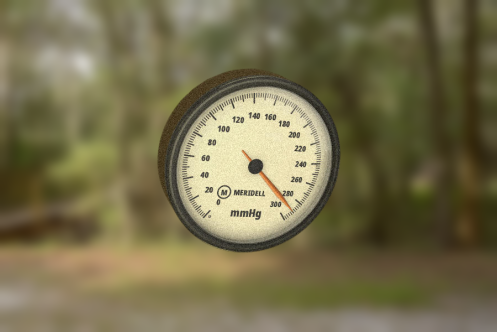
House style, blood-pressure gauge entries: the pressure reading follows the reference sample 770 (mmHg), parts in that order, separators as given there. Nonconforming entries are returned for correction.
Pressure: 290 (mmHg)
